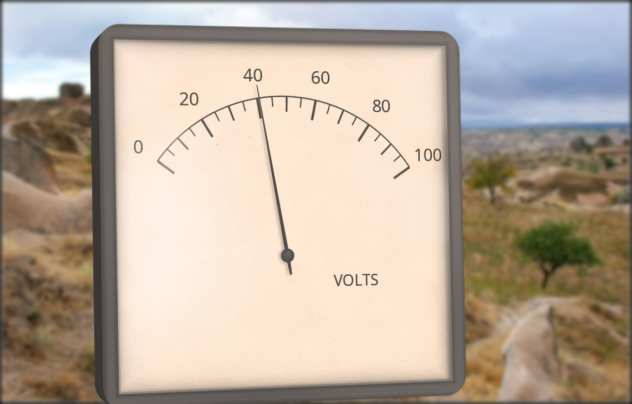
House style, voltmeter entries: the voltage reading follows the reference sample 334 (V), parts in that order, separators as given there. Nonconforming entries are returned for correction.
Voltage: 40 (V)
